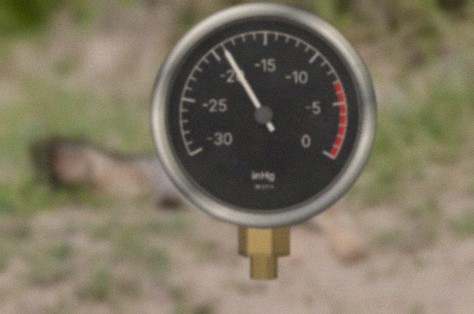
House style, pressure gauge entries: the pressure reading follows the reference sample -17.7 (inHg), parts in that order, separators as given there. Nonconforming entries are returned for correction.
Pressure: -19 (inHg)
